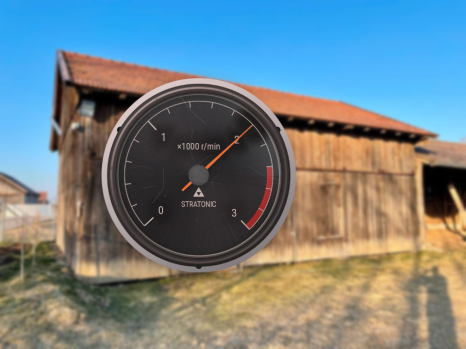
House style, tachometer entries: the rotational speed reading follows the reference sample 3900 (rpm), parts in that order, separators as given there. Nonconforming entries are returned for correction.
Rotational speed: 2000 (rpm)
